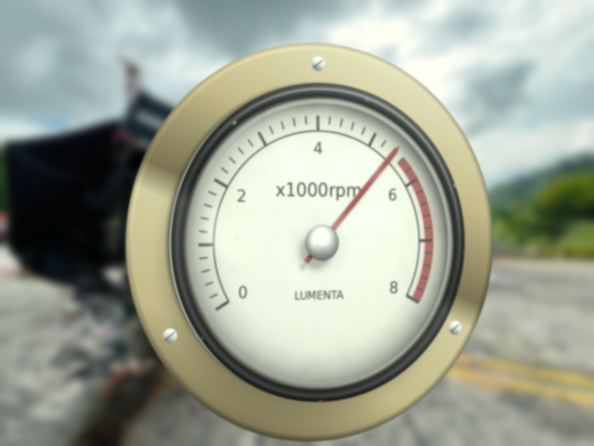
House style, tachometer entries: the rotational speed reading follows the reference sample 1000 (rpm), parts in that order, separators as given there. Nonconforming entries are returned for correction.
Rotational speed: 5400 (rpm)
